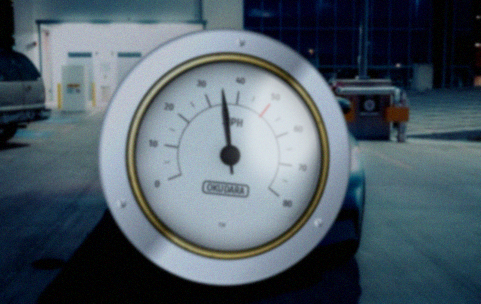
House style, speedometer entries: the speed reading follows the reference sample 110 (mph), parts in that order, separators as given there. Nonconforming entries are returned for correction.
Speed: 35 (mph)
